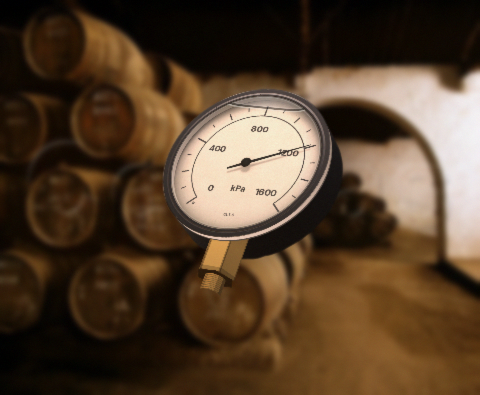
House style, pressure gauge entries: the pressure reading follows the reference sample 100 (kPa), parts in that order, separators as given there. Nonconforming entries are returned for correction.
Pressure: 1200 (kPa)
